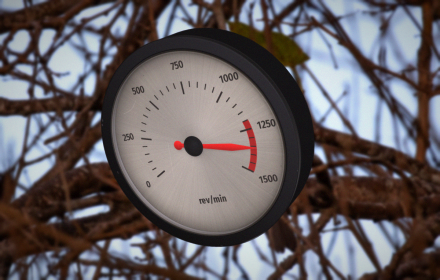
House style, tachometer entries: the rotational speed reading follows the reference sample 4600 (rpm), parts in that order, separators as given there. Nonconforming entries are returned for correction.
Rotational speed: 1350 (rpm)
